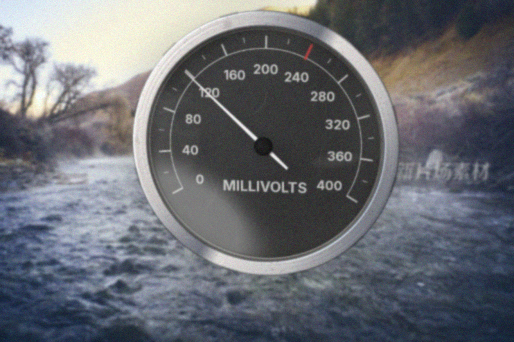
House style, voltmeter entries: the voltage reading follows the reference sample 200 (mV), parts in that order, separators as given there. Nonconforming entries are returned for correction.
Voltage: 120 (mV)
